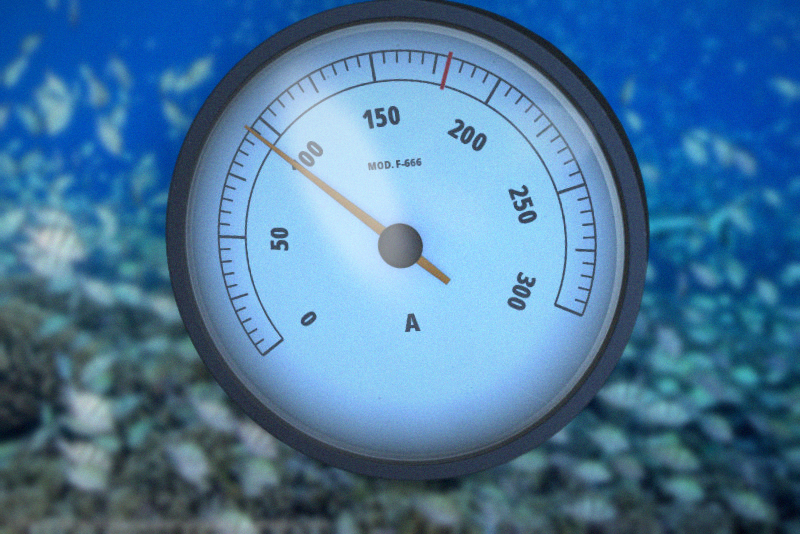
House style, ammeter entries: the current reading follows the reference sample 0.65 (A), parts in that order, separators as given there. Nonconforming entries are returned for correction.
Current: 95 (A)
